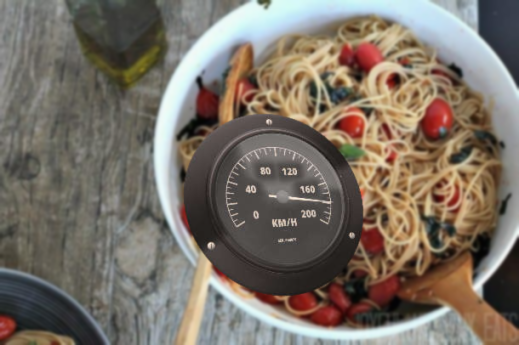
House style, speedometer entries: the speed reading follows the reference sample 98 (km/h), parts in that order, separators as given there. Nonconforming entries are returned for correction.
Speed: 180 (km/h)
